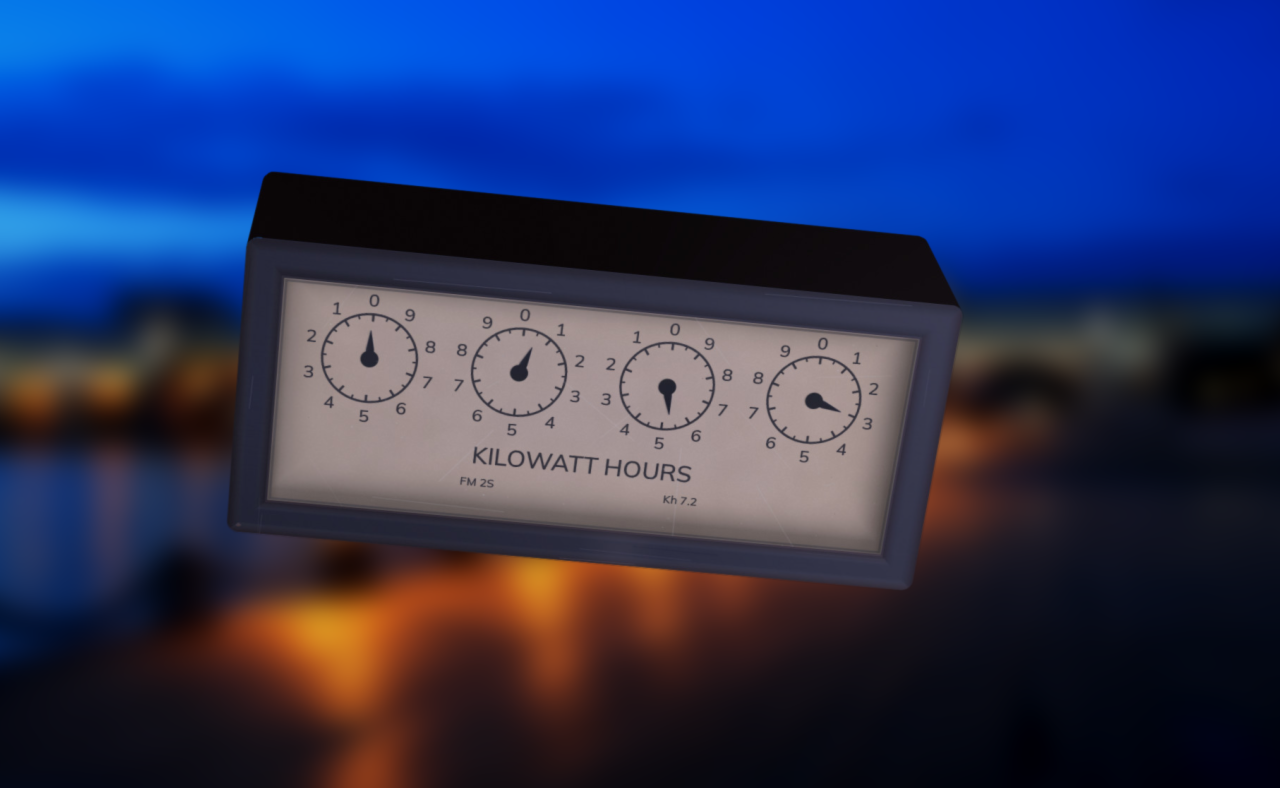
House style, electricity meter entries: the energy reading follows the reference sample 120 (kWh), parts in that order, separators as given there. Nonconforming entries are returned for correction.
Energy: 53 (kWh)
